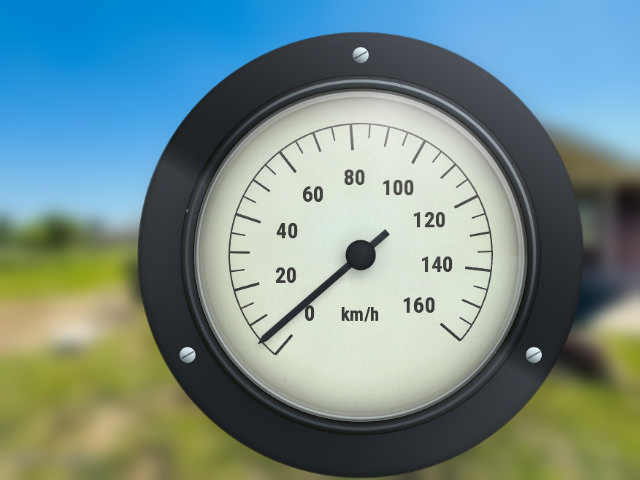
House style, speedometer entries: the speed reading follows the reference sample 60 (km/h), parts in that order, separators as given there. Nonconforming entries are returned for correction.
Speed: 5 (km/h)
